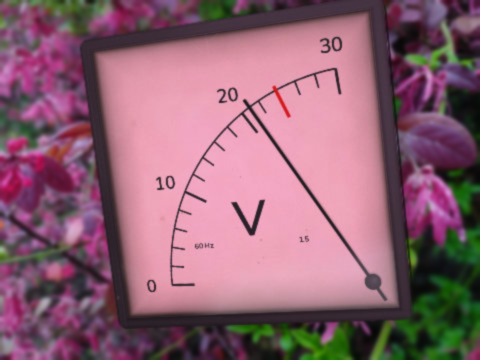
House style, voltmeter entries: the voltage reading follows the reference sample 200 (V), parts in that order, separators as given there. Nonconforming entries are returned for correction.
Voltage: 21 (V)
